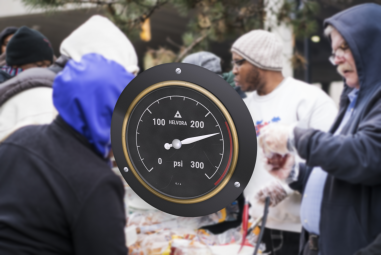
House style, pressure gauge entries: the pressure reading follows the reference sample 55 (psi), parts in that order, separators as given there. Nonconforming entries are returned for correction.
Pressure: 230 (psi)
